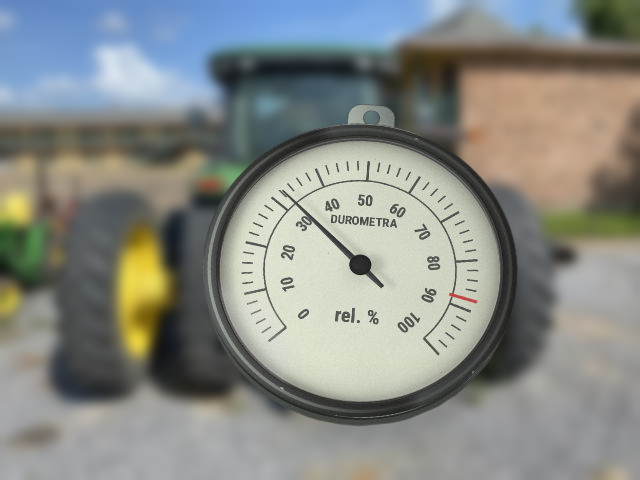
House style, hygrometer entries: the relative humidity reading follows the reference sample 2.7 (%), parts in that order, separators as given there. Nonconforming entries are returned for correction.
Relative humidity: 32 (%)
